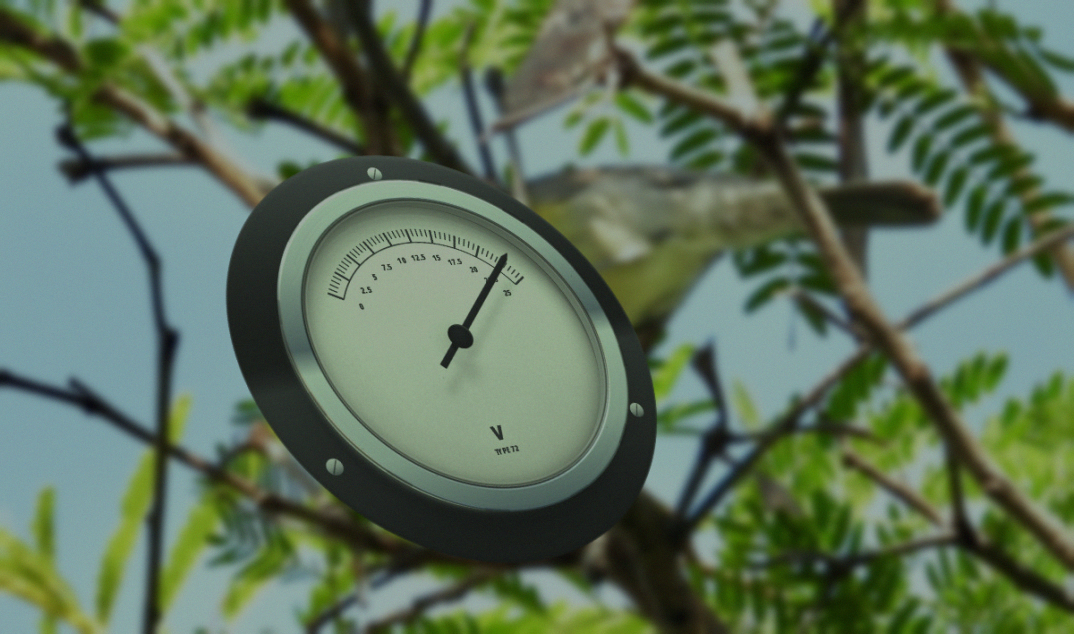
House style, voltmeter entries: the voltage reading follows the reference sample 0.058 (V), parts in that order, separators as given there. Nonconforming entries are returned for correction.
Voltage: 22.5 (V)
